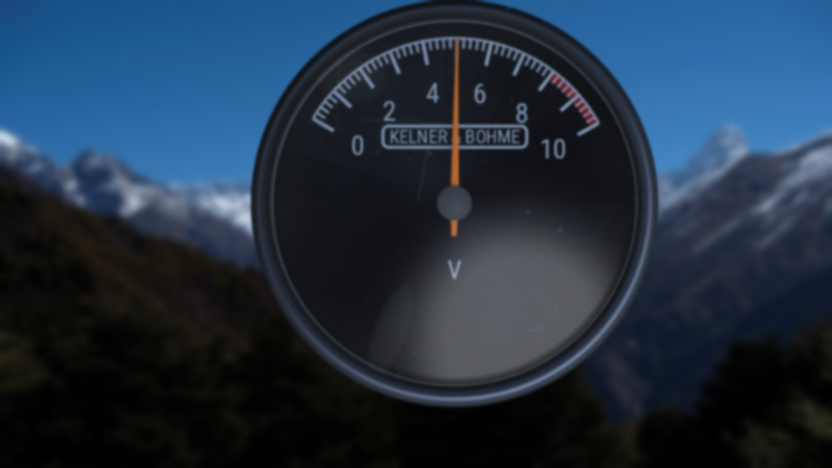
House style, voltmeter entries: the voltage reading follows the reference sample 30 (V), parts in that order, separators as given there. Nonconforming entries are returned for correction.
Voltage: 5 (V)
